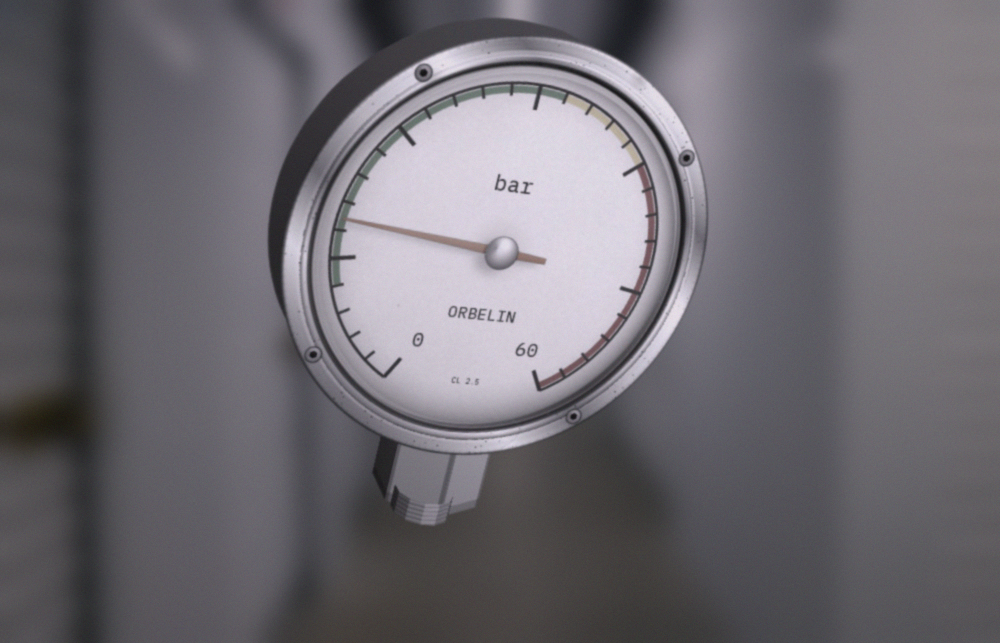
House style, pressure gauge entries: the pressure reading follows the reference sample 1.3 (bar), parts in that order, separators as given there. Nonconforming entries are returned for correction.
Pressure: 13 (bar)
